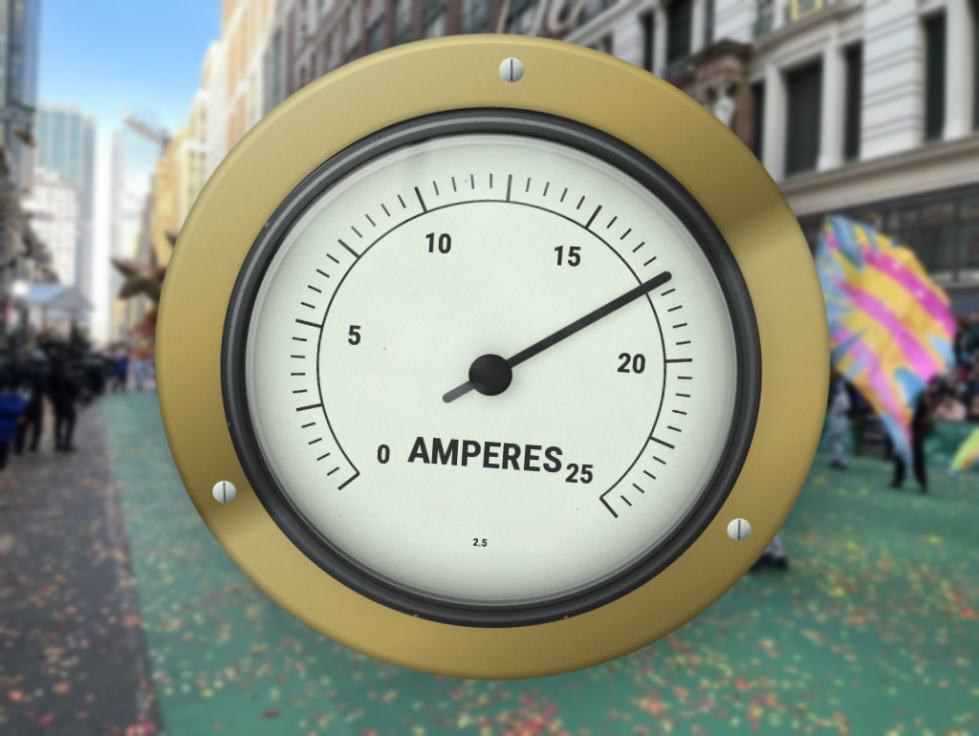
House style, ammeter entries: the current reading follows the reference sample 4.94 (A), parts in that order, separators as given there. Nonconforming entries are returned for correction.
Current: 17.5 (A)
